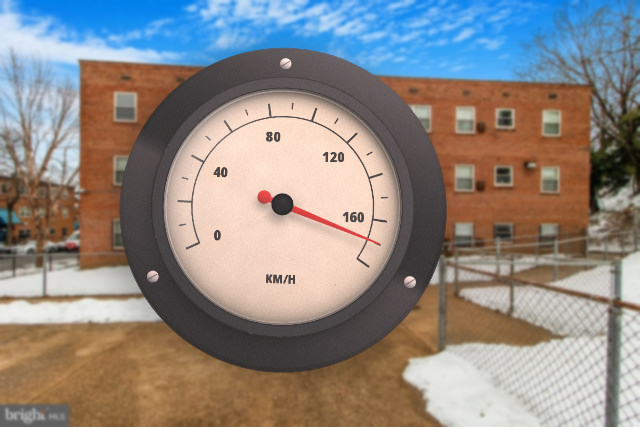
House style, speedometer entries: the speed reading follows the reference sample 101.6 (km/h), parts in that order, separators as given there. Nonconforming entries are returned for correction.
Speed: 170 (km/h)
